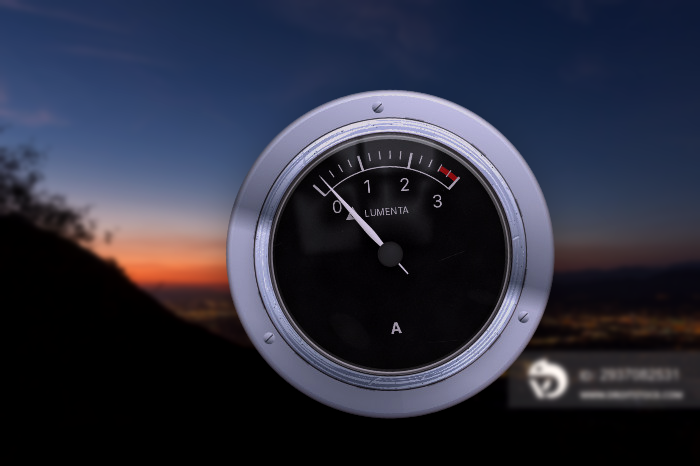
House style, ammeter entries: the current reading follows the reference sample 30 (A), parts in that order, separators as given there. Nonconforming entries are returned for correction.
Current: 0.2 (A)
